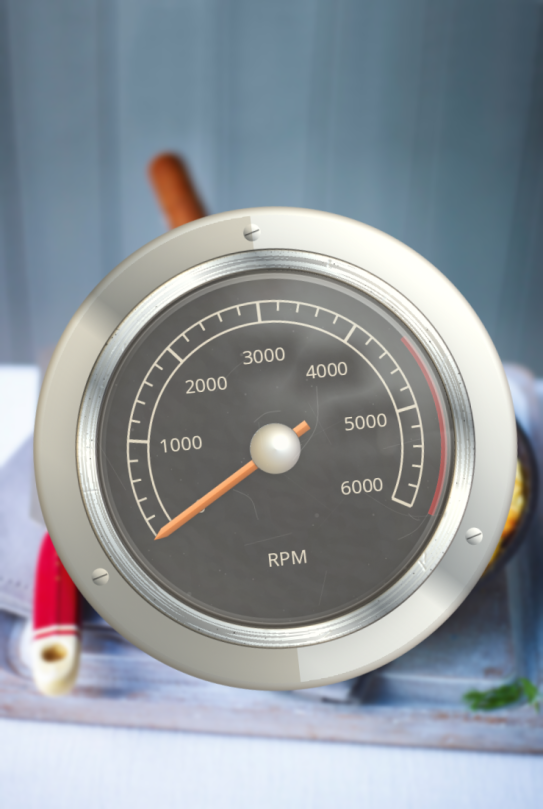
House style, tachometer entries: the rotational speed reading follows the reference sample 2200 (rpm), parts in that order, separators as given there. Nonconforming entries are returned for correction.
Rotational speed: 0 (rpm)
